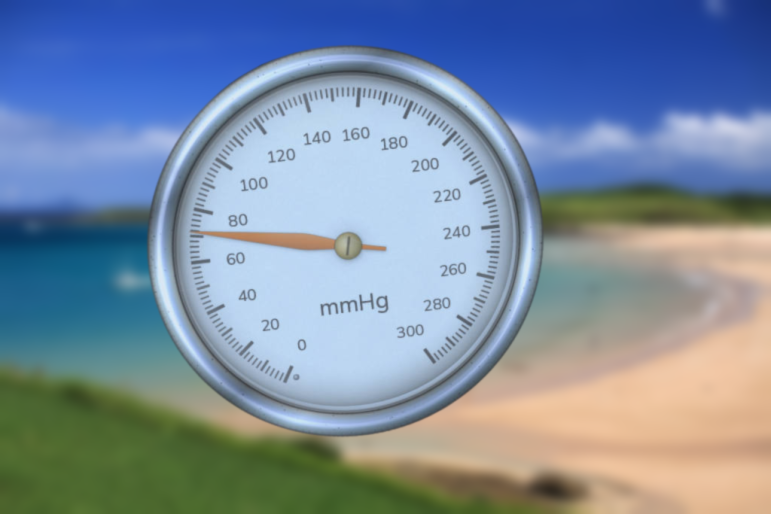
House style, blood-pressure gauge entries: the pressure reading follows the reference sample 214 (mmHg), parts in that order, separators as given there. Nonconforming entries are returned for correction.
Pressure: 72 (mmHg)
